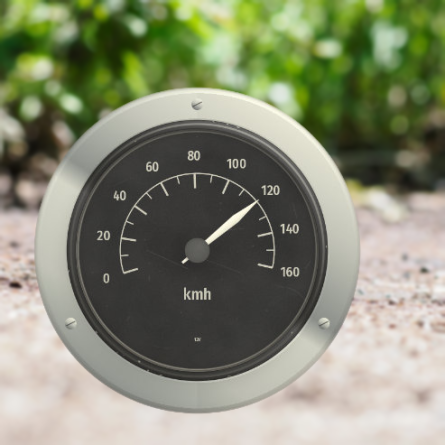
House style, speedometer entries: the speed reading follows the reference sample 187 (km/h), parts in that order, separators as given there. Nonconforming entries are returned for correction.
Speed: 120 (km/h)
